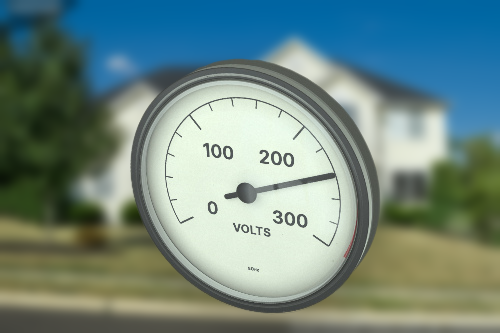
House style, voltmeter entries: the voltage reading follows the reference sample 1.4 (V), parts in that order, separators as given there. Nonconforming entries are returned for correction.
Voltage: 240 (V)
